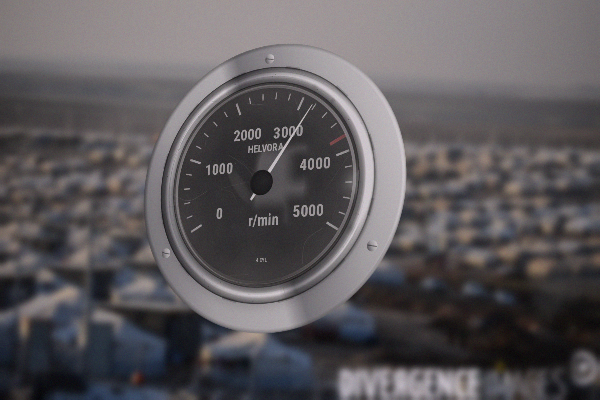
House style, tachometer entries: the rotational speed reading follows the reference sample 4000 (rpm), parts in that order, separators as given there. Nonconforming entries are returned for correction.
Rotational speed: 3200 (rpm)
